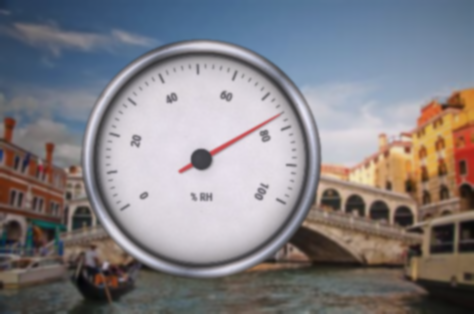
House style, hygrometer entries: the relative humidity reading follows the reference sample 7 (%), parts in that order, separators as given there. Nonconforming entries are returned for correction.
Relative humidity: 76 (%)
